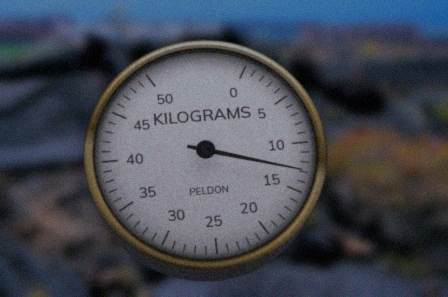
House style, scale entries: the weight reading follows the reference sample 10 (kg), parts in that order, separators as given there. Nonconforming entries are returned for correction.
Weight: 13 (kg)
